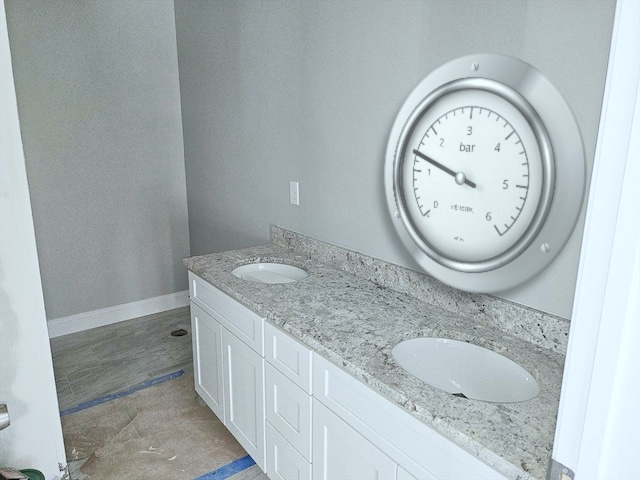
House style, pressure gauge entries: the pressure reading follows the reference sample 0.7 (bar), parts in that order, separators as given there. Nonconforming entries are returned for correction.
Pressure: 1.4 (bar)
